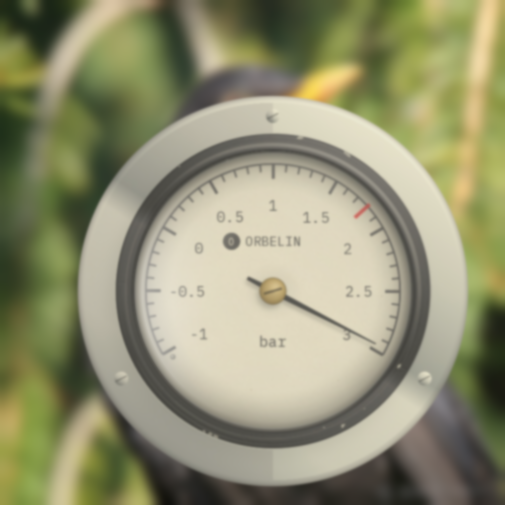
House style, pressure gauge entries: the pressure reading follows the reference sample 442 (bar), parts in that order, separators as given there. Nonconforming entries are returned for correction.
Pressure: 2.95 (bar)
